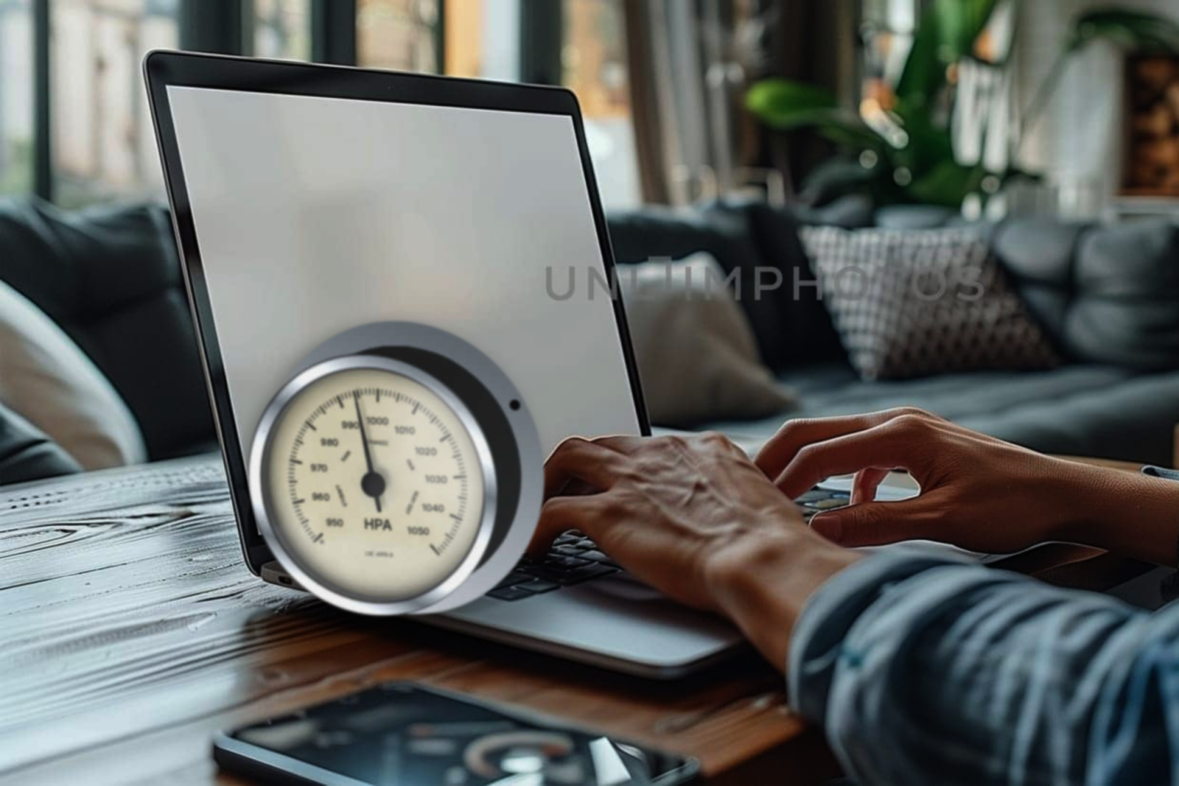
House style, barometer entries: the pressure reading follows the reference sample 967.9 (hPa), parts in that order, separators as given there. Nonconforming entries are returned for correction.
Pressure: 995 (hPa)
